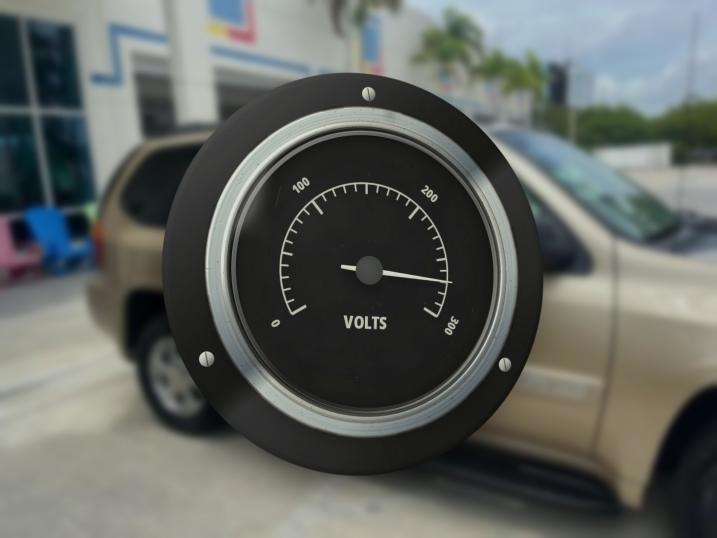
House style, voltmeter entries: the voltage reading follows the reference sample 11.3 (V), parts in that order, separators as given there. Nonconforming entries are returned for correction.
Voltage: 270 (V)
